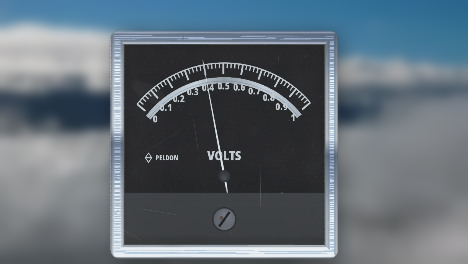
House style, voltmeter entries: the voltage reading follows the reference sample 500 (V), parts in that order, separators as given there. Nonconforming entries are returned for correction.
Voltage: 0.4 (V)
